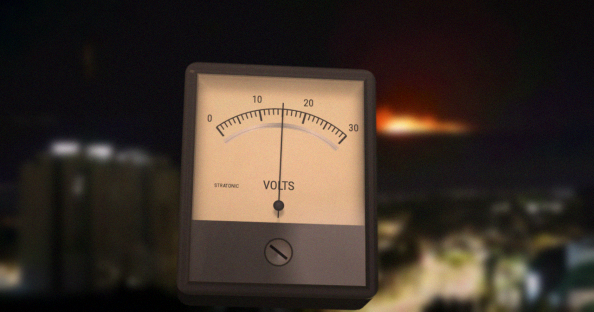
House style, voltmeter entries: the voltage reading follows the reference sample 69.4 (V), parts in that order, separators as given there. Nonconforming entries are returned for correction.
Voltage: 15 (V)
